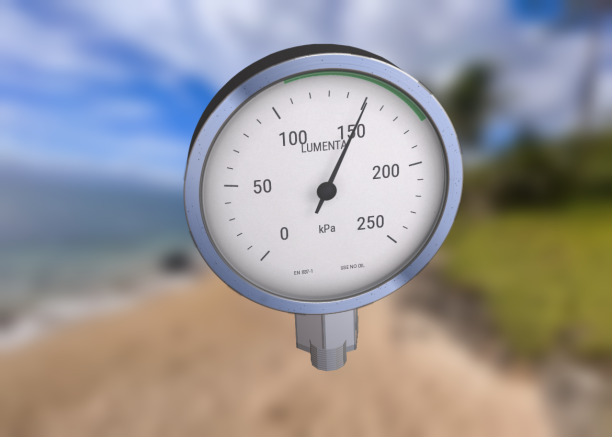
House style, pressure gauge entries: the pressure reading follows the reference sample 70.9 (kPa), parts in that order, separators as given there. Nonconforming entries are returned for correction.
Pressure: 150 (kPa)
